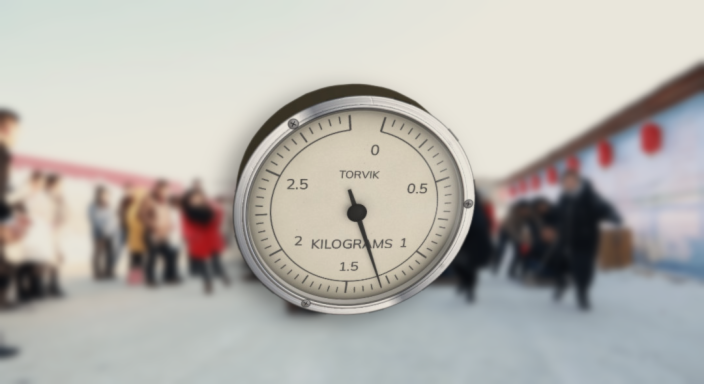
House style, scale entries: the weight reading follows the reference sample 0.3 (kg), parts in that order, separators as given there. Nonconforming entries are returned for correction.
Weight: 1.3 (kg)
